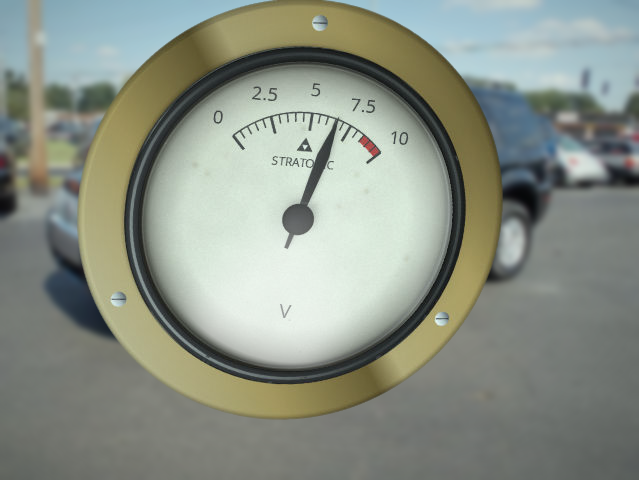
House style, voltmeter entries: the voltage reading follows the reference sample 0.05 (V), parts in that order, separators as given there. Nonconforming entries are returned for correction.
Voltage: 6.5 (V)
